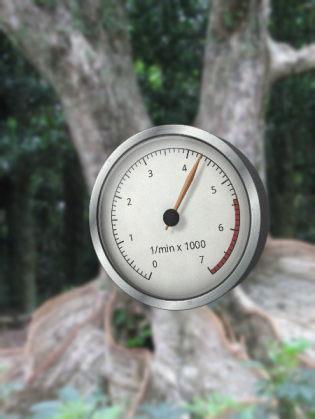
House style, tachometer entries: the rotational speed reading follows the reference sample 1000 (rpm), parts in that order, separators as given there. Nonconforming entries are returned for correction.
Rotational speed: 4300 (rpm)
